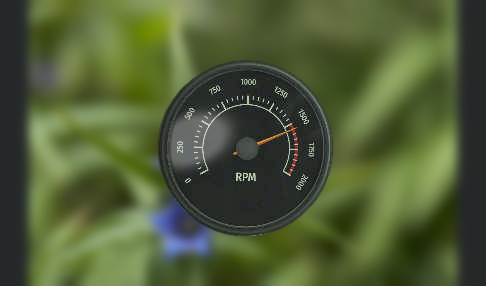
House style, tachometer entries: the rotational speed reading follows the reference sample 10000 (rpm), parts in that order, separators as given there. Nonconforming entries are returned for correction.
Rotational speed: 1550 (rpm)
